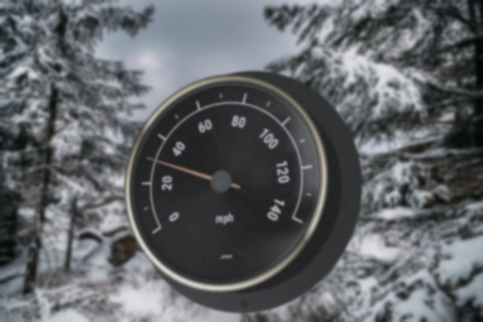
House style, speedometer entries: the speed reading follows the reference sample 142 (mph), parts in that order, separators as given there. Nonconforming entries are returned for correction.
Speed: 30 (mph)
